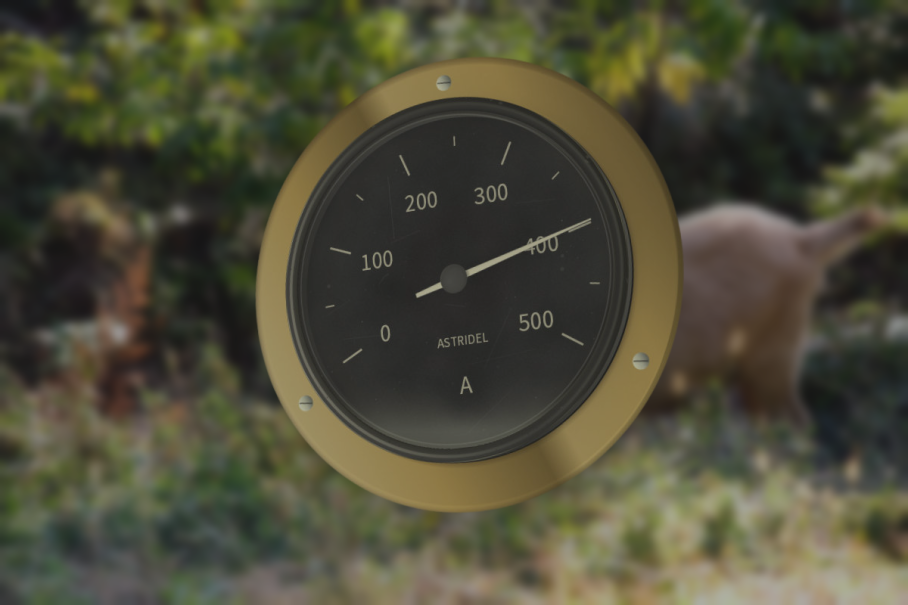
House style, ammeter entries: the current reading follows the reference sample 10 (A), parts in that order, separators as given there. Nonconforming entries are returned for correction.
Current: 400 (A)
